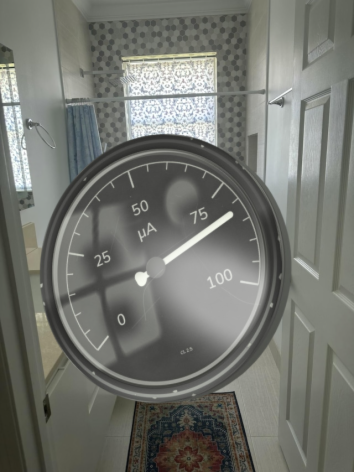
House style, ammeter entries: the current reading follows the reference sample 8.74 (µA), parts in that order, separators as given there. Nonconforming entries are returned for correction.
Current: 82.5 (µA)
